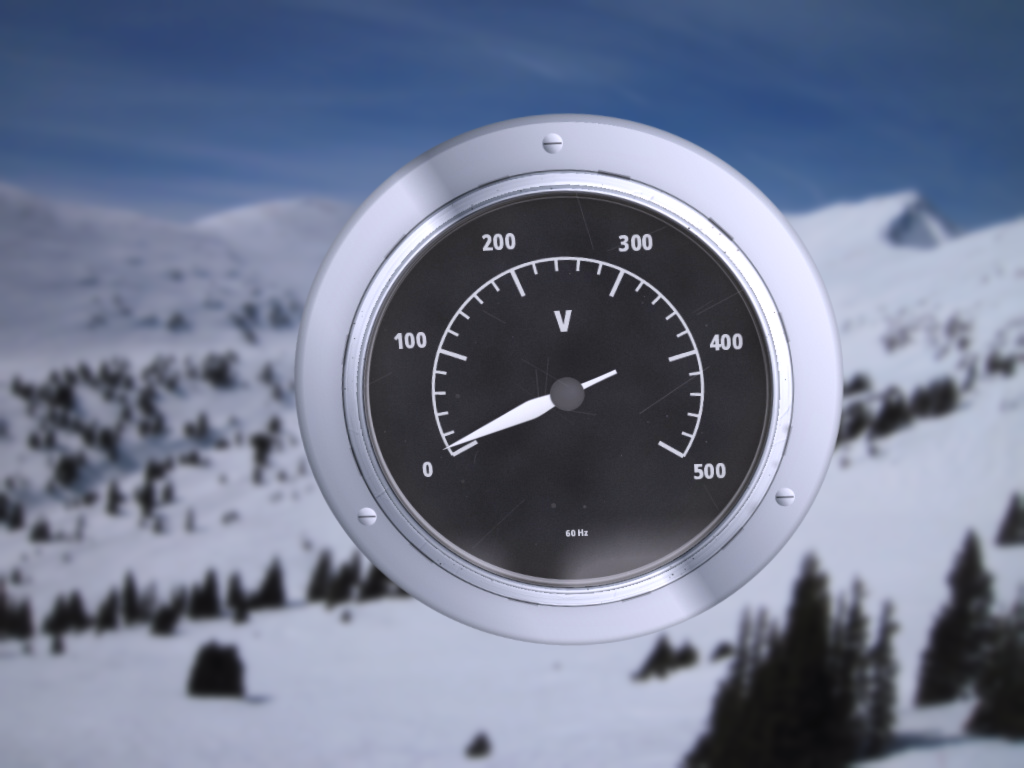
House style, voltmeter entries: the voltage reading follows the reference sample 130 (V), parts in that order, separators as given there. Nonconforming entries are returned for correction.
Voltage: 10 (V)
